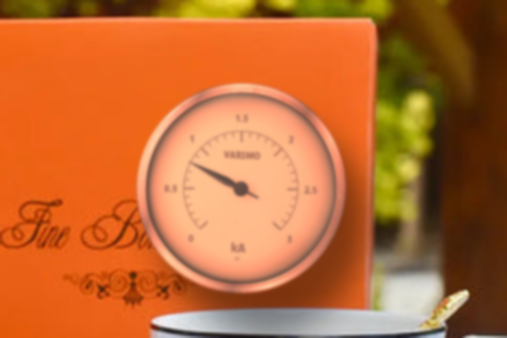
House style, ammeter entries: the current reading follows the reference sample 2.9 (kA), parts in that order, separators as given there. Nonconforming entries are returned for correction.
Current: 0.8 (kA)
